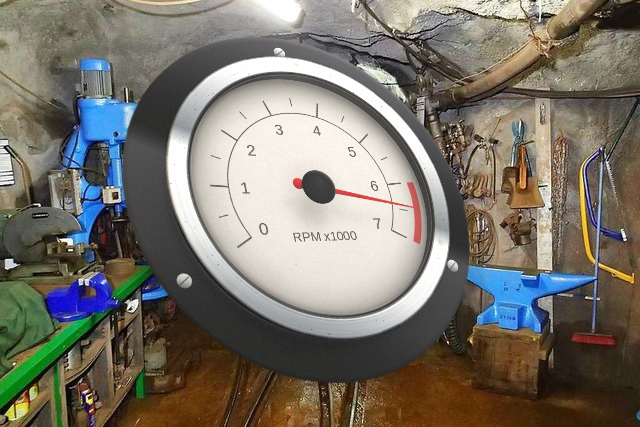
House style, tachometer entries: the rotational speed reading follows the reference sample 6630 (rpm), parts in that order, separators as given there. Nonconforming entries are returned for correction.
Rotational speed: 6500 (rpm)
